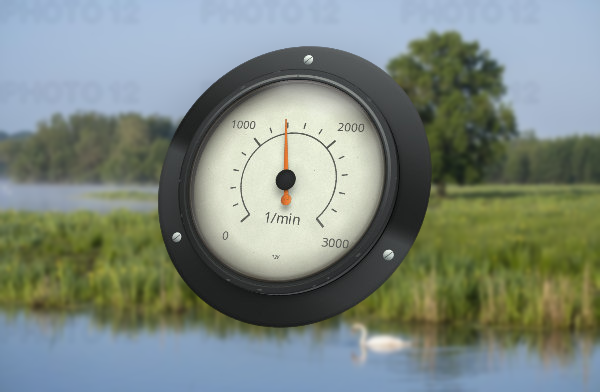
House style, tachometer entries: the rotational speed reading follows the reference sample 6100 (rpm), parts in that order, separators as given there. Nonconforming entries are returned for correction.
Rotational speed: 1400 (rpm)
